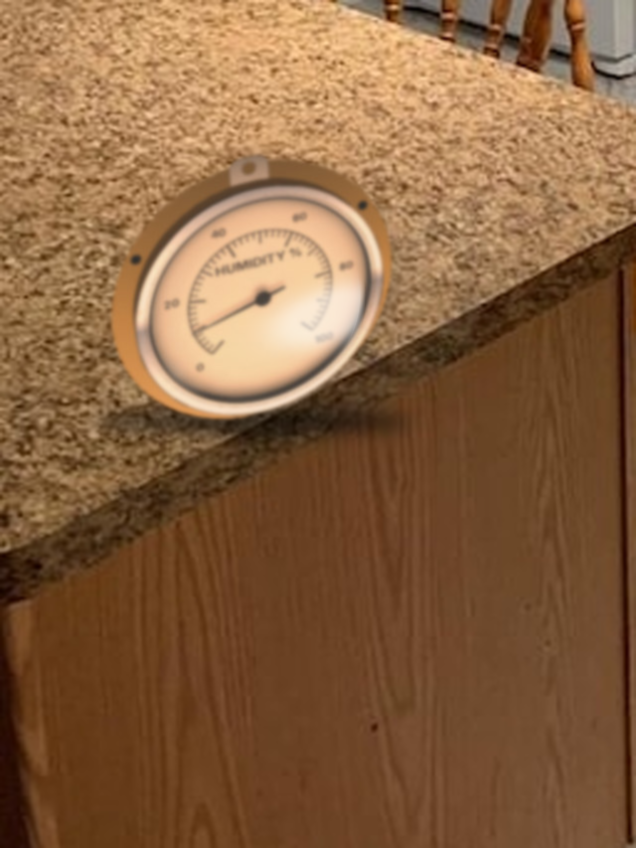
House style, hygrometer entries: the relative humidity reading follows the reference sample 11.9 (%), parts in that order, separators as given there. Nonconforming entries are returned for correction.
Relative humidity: 10 (%)
